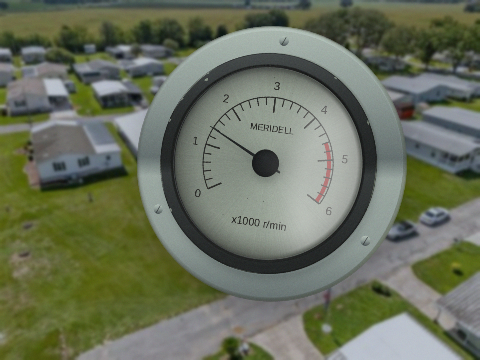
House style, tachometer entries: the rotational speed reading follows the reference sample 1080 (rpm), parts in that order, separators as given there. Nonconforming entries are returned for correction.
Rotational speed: 1400 (rpm)
